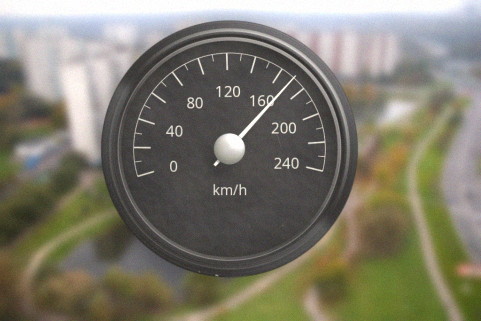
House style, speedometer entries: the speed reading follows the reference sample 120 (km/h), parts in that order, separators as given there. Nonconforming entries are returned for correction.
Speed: 170 (km/h)
